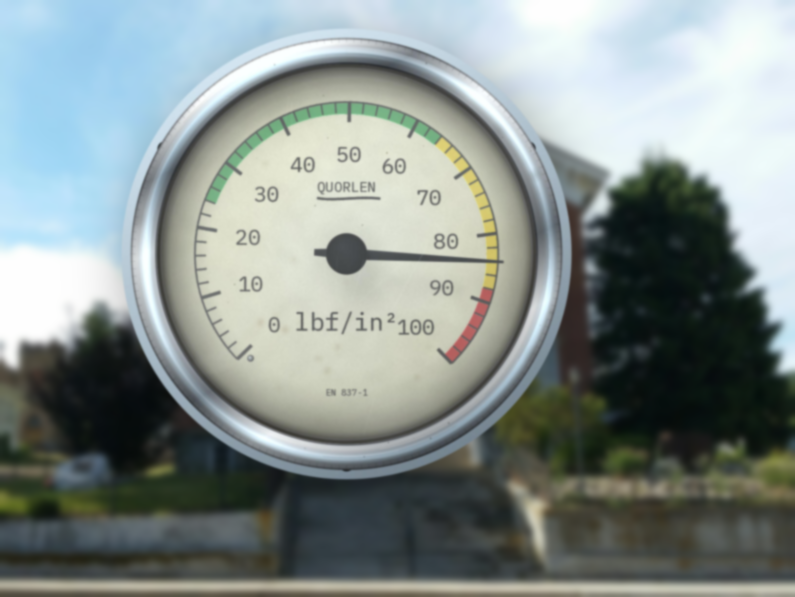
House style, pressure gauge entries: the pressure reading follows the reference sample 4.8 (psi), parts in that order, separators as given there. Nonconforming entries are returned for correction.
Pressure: 84 (psi)
